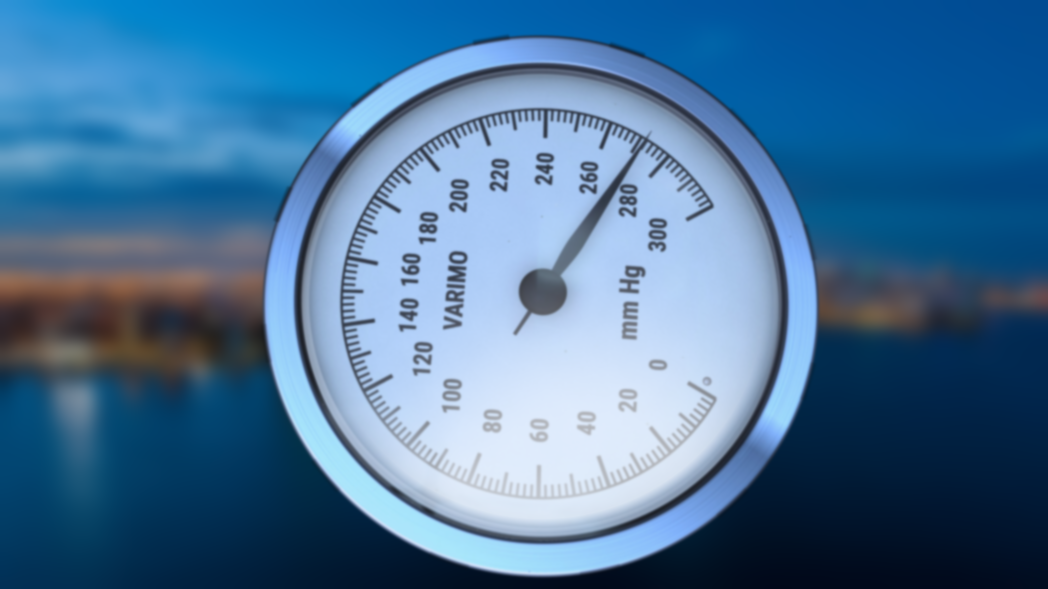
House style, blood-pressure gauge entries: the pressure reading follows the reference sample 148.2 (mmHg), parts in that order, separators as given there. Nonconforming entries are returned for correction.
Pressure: 272 (mmHg)
